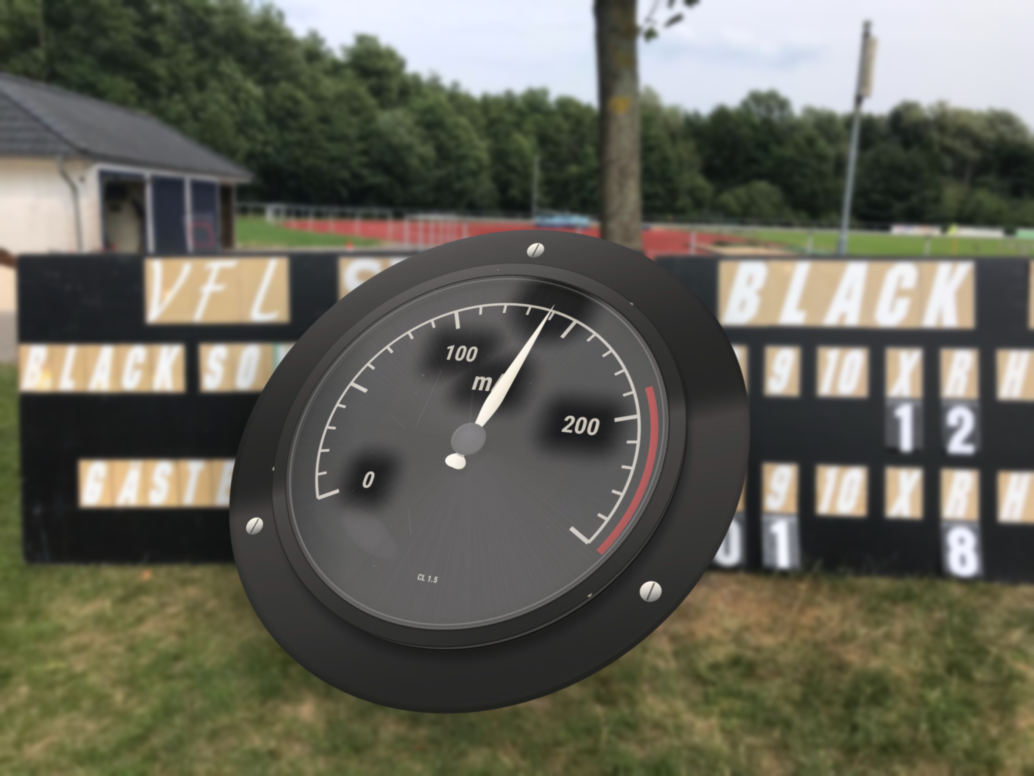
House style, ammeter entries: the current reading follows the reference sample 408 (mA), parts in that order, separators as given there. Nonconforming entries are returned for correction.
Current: 140 (mA)
